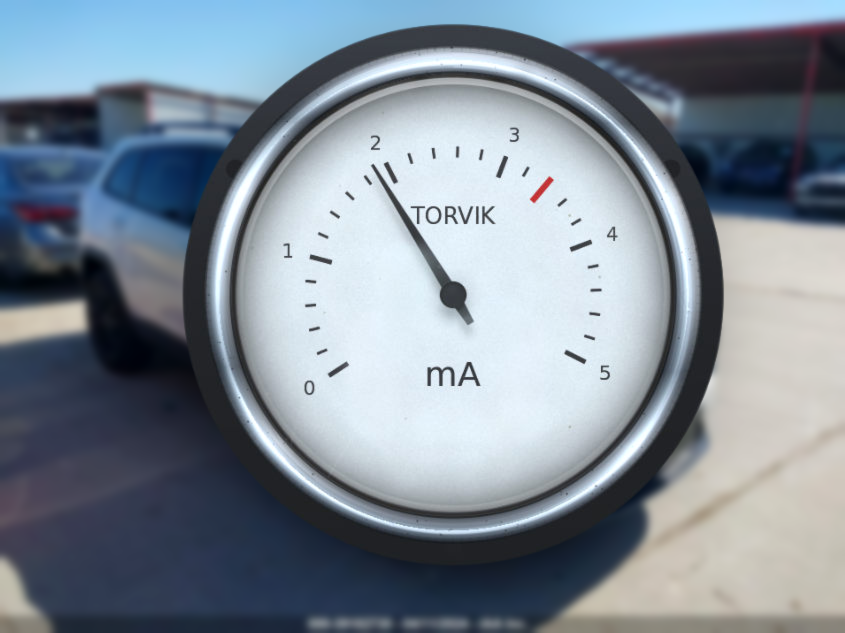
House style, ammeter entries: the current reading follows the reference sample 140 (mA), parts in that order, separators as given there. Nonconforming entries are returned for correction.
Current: 1.9 (mA)
